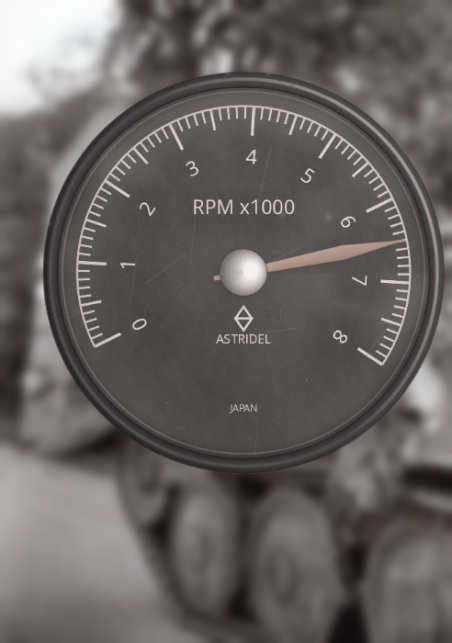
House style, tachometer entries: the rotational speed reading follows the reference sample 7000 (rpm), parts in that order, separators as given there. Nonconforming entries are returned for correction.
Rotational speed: 6500 (rpm)
